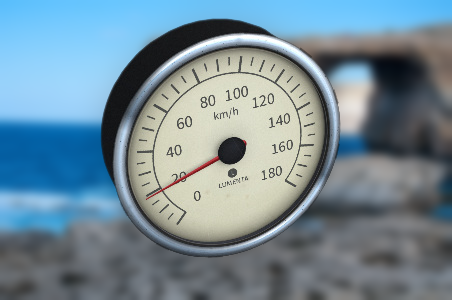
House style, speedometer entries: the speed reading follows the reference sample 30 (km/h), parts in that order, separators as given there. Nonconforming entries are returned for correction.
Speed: 20 (km/h)
